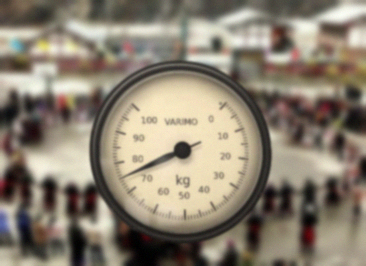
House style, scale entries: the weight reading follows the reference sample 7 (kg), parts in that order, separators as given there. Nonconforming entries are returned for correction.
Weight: 75 (kg)
